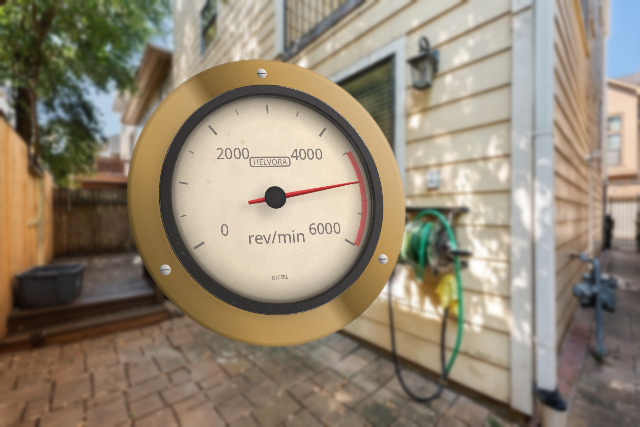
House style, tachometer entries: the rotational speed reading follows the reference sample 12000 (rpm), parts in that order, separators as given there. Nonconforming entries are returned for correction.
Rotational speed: 5000 (rpm)
